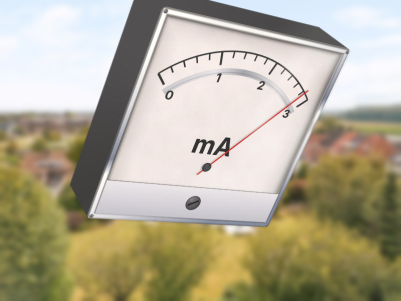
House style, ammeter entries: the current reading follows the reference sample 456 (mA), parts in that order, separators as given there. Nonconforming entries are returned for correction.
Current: 2.8 (mA)
